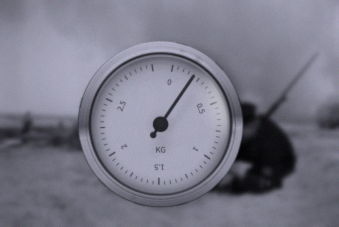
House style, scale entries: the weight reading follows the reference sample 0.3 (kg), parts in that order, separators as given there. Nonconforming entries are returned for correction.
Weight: 0.2 (kg)
